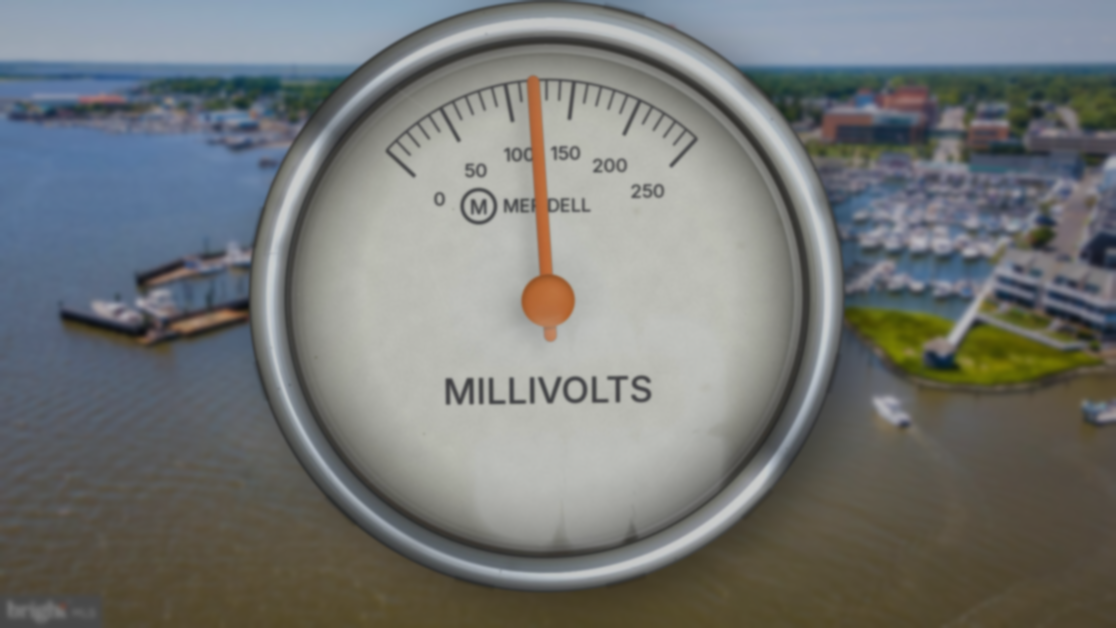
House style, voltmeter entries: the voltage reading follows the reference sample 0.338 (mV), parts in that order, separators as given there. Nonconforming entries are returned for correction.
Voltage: 120 (mV)
